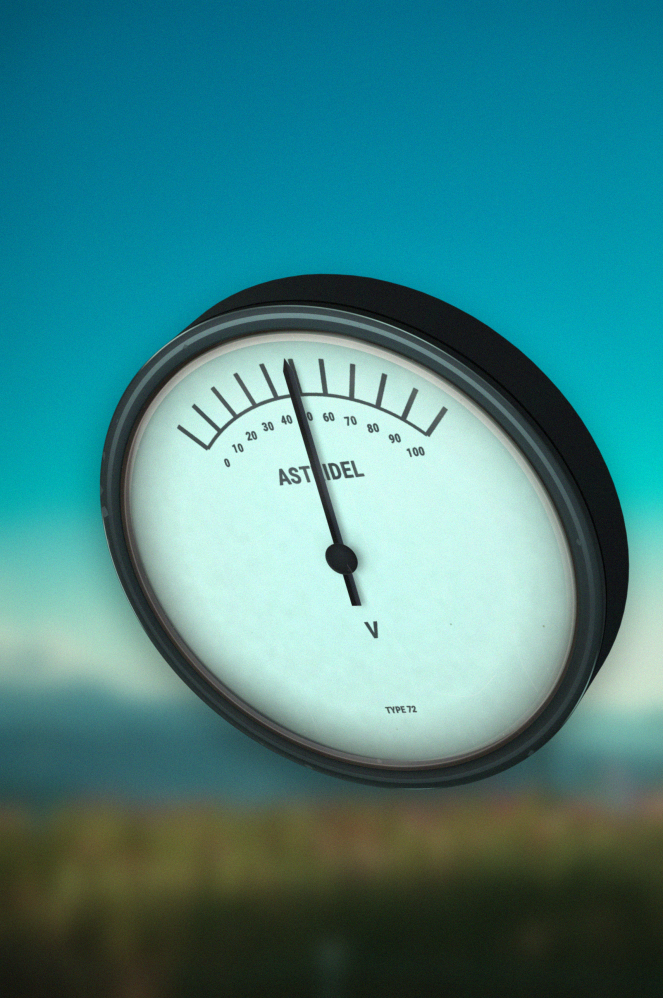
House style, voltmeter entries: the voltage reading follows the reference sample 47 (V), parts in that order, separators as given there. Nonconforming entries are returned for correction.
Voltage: 50 (V)
